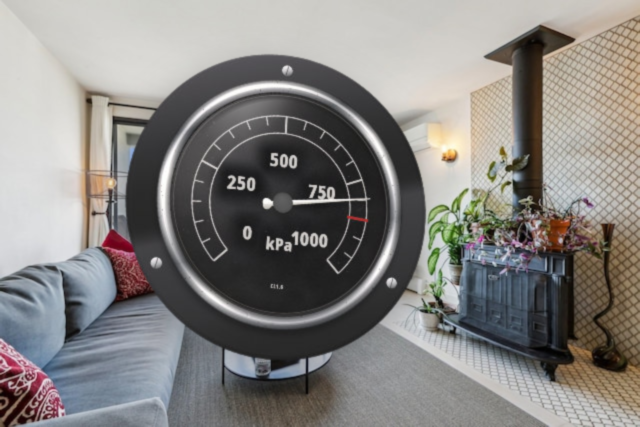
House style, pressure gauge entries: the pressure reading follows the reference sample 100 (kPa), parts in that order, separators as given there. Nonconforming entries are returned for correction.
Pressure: 800 (kPa)
